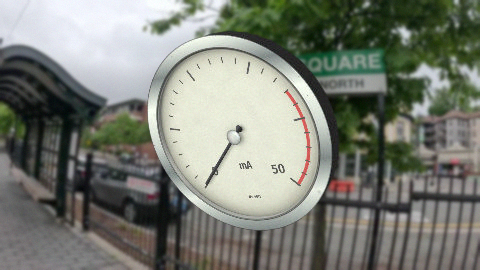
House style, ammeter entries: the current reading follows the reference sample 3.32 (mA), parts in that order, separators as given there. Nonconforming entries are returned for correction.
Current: 0 (mA)
